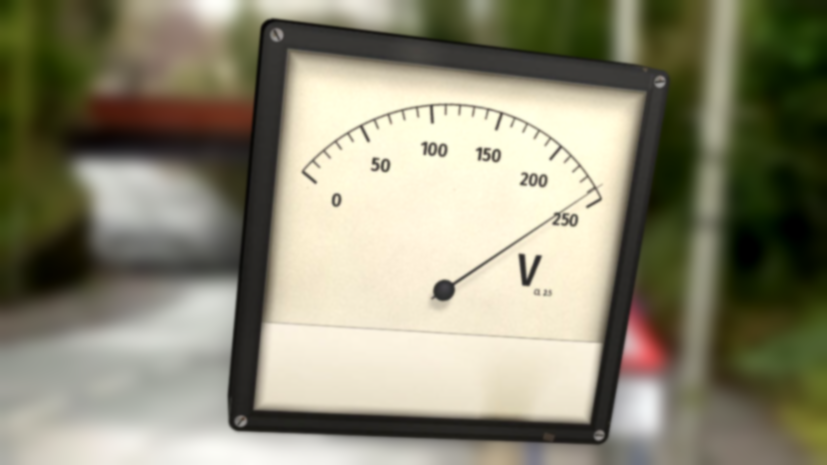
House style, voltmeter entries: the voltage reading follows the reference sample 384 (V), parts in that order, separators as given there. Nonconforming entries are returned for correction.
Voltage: 240 (V)
